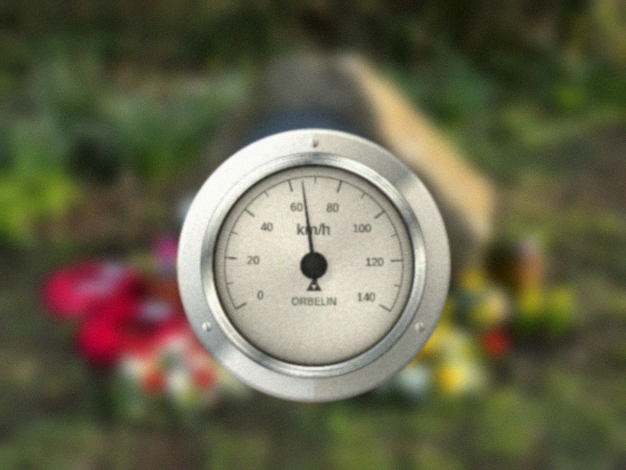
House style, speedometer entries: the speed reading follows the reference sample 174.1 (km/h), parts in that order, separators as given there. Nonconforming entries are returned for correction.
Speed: 65 (km/h)
